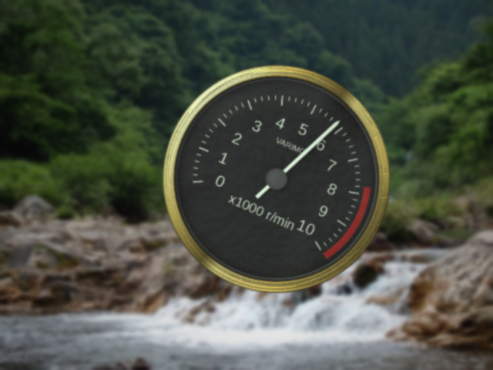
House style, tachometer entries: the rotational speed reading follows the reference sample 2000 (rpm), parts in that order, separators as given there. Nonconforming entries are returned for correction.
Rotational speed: 5800 (rpm)
